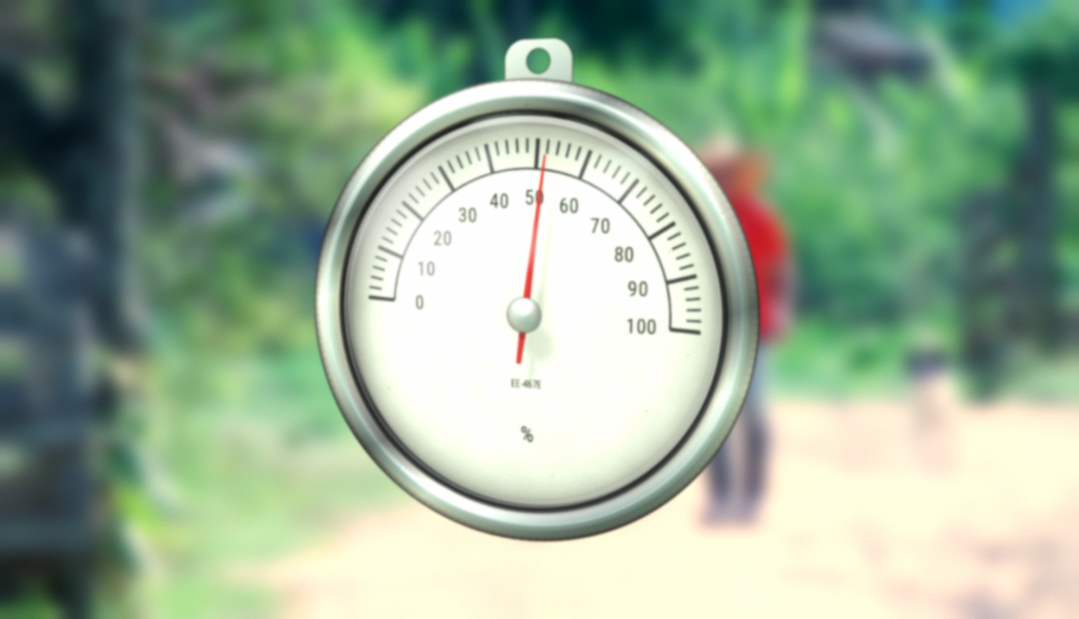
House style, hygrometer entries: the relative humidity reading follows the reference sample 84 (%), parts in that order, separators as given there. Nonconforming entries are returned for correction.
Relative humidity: 52 (%)
